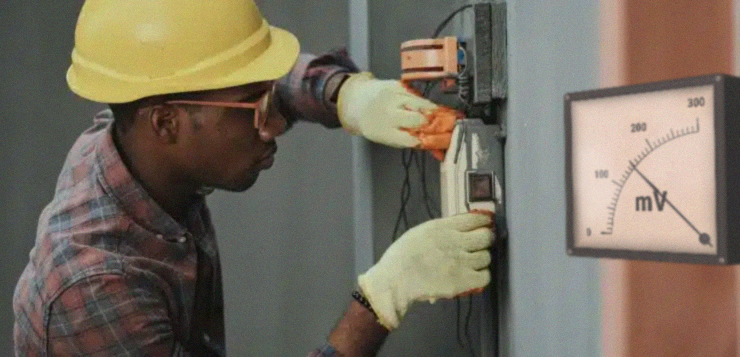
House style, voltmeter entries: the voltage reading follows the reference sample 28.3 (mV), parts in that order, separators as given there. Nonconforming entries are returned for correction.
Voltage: 150 (mV)
